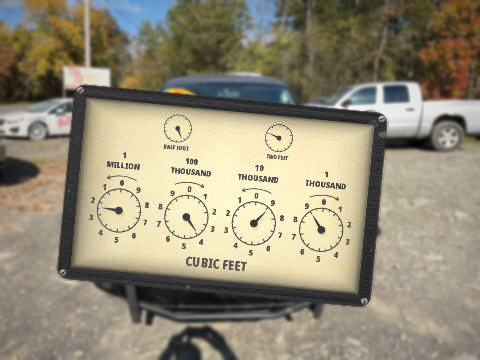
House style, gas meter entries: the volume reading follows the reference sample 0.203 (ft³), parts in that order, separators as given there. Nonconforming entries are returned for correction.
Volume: 238900 (ft³)
